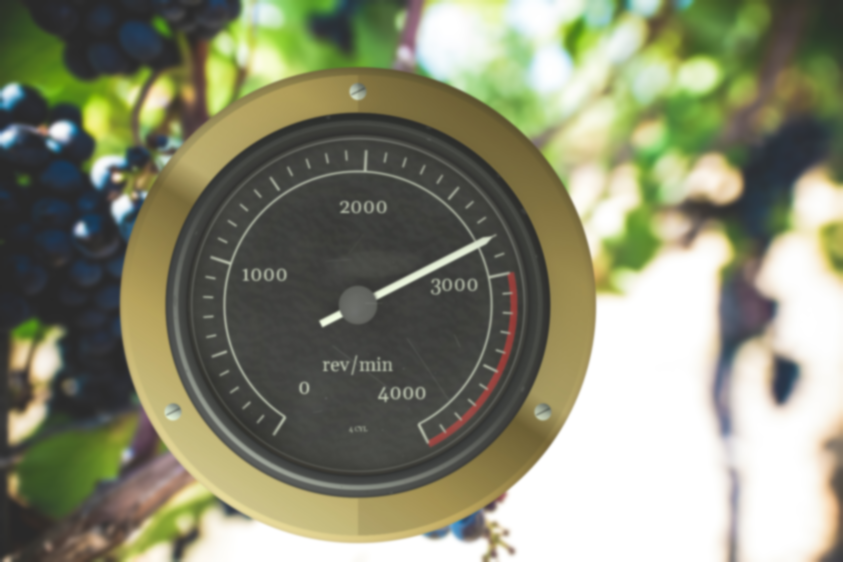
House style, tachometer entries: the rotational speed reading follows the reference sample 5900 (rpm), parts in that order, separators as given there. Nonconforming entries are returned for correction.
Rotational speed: 2800 (rpm)
